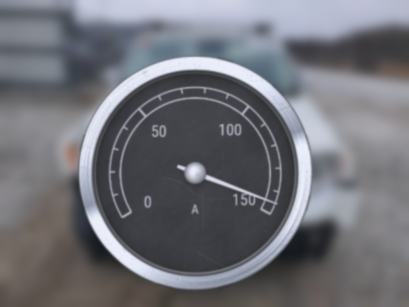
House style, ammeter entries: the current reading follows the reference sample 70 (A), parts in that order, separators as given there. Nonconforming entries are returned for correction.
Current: 145 (A)
